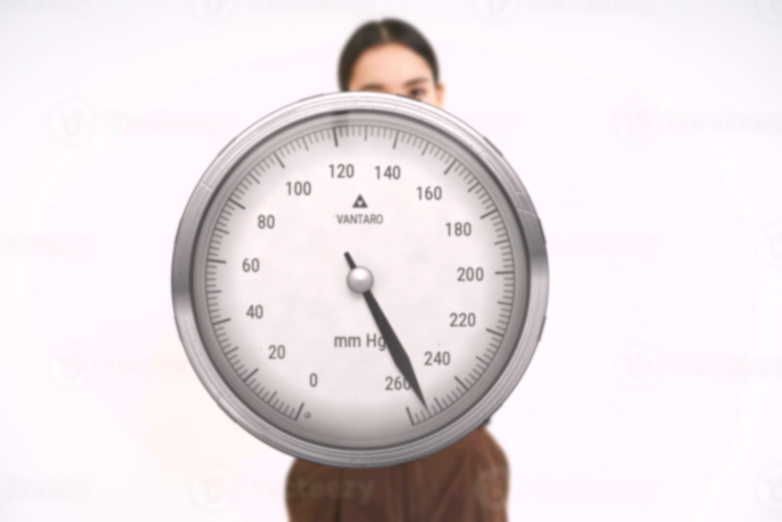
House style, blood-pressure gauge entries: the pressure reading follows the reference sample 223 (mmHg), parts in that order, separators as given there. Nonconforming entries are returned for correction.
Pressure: 254 (mmHg)
